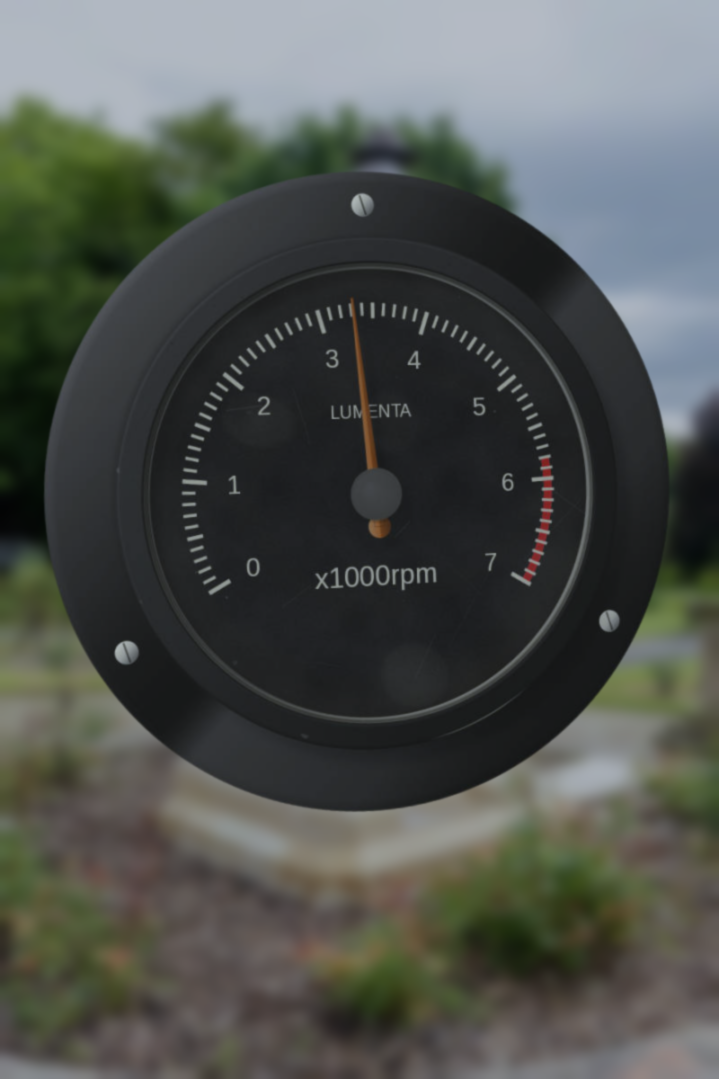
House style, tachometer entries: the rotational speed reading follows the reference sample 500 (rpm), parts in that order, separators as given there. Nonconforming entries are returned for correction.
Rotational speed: 3300 (rpm)
